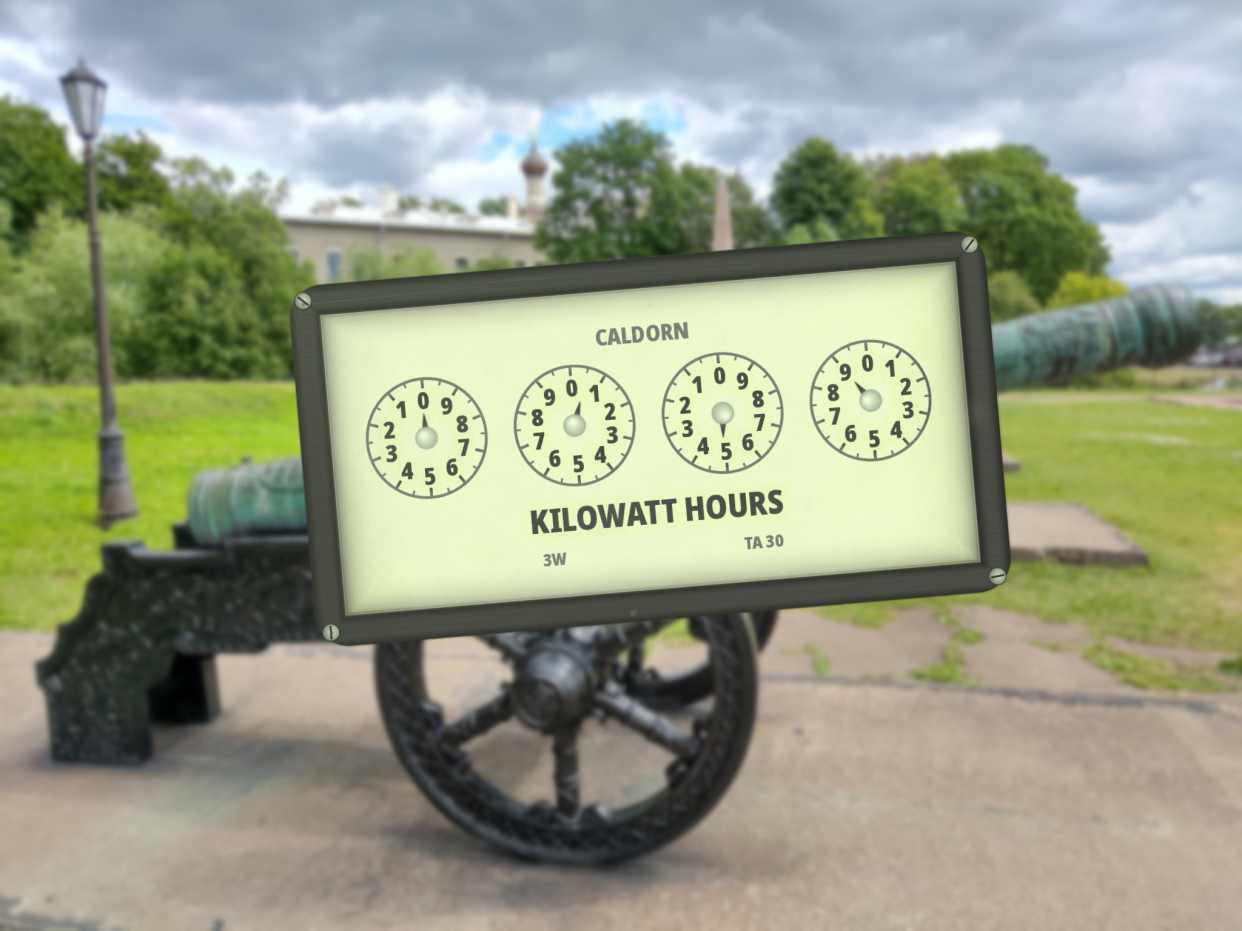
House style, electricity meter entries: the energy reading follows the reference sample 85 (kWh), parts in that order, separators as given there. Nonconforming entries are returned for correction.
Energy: 49 (kWh)
